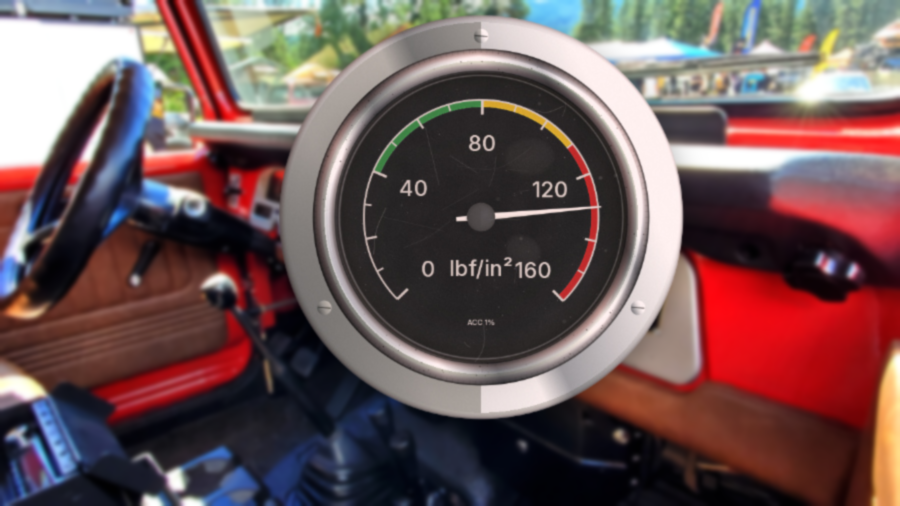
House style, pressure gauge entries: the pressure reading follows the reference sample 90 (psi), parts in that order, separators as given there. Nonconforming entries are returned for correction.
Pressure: 130 (psi)
